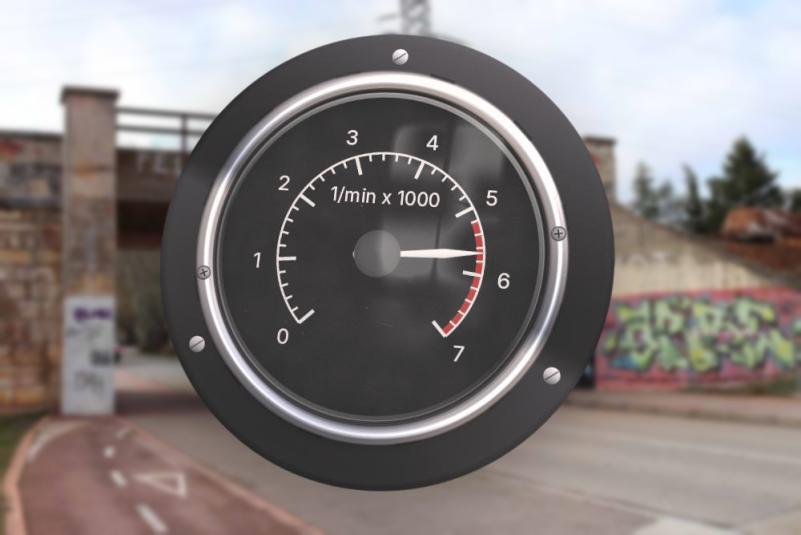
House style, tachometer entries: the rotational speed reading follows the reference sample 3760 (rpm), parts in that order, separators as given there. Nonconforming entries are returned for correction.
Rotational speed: 5700 (rpm)
